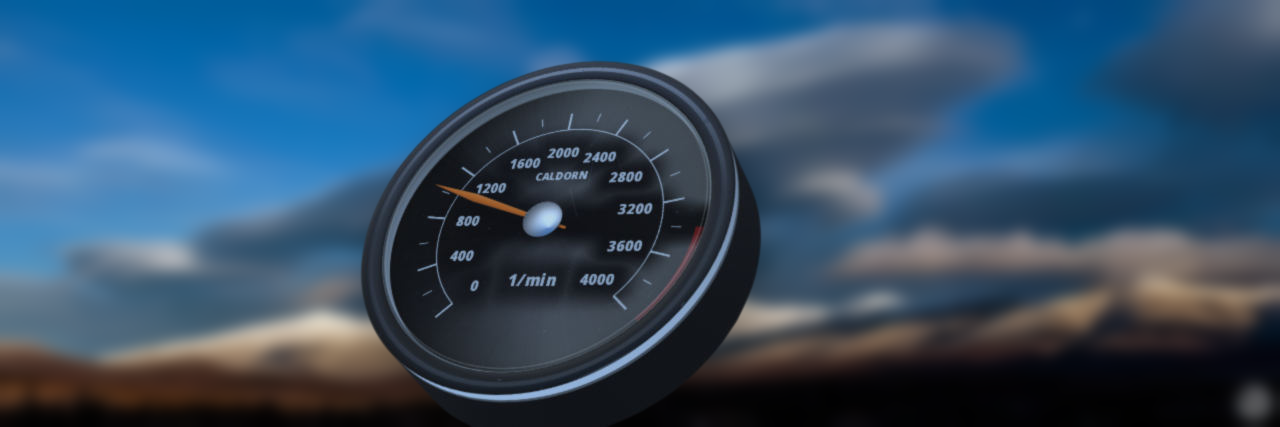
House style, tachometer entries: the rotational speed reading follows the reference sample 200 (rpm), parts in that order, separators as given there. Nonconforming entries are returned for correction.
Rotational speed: 1000 (rpm)
